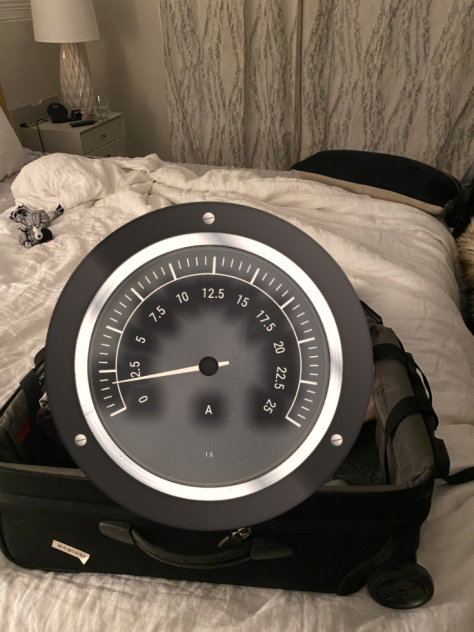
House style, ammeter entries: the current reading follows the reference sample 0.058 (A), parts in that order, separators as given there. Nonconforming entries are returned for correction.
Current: 1.75 (A)
